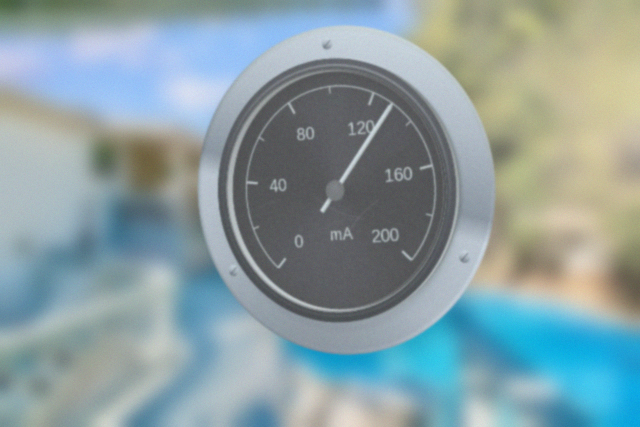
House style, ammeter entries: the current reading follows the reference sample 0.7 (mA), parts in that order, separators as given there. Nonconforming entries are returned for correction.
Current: 130 (mA)
